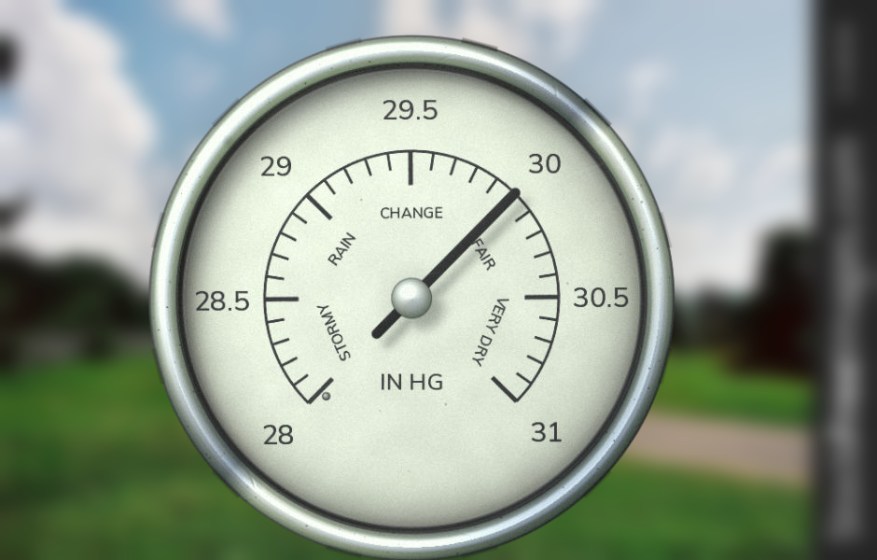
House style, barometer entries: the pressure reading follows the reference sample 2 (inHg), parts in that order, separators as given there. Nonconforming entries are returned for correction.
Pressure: 30 (inHg)
